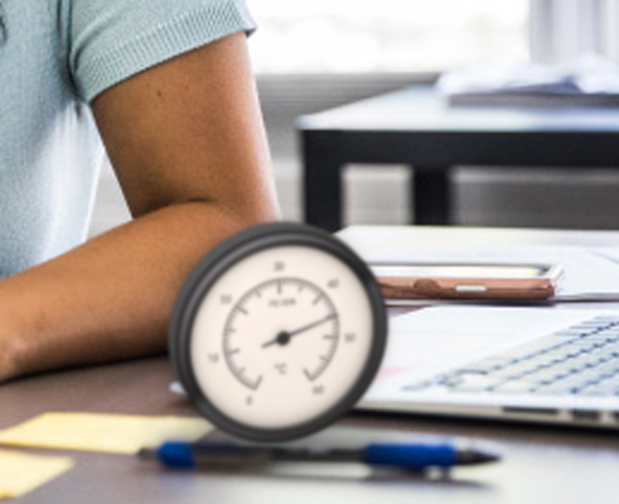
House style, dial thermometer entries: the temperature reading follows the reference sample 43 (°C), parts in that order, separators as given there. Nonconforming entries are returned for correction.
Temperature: 45 (°C)
